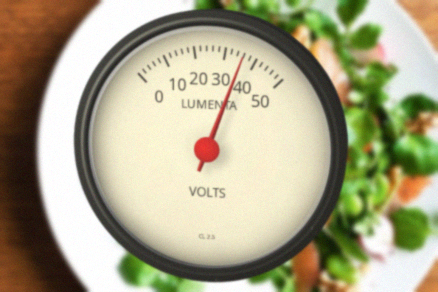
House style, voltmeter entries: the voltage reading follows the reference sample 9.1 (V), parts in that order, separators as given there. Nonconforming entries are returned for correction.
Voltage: 36 (V)
